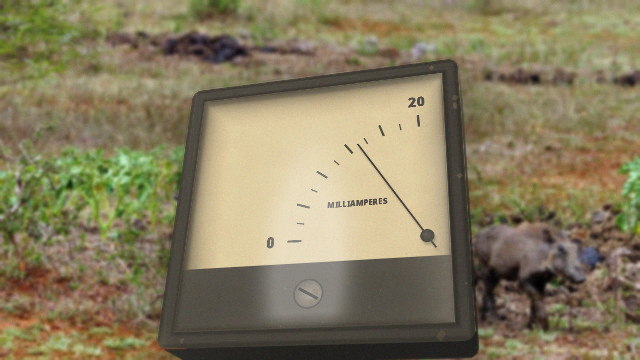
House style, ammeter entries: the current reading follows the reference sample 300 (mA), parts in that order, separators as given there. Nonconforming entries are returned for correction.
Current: 13 (mA)
